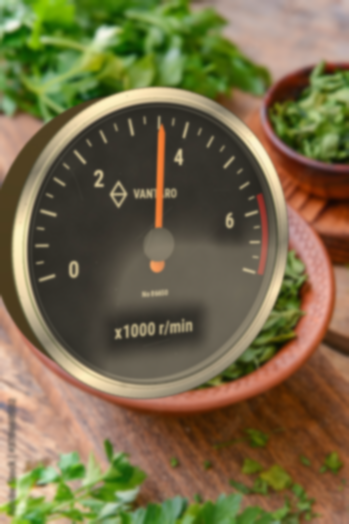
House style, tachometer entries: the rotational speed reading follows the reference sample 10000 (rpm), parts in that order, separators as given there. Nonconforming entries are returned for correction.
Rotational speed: 3500 (rpm)
